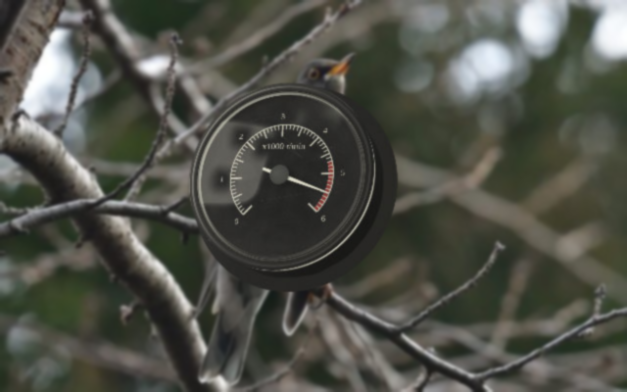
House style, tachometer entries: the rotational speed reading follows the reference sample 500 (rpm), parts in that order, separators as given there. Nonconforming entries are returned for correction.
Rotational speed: 5500 (rpm)
